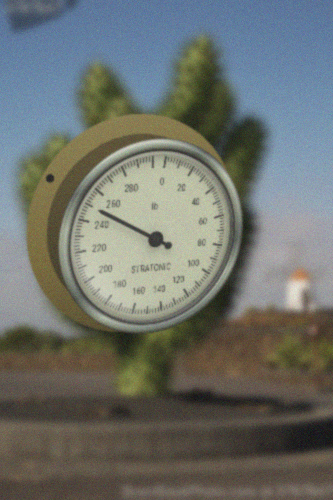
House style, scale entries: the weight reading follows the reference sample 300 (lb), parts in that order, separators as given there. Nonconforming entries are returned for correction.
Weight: 250 (lb)
